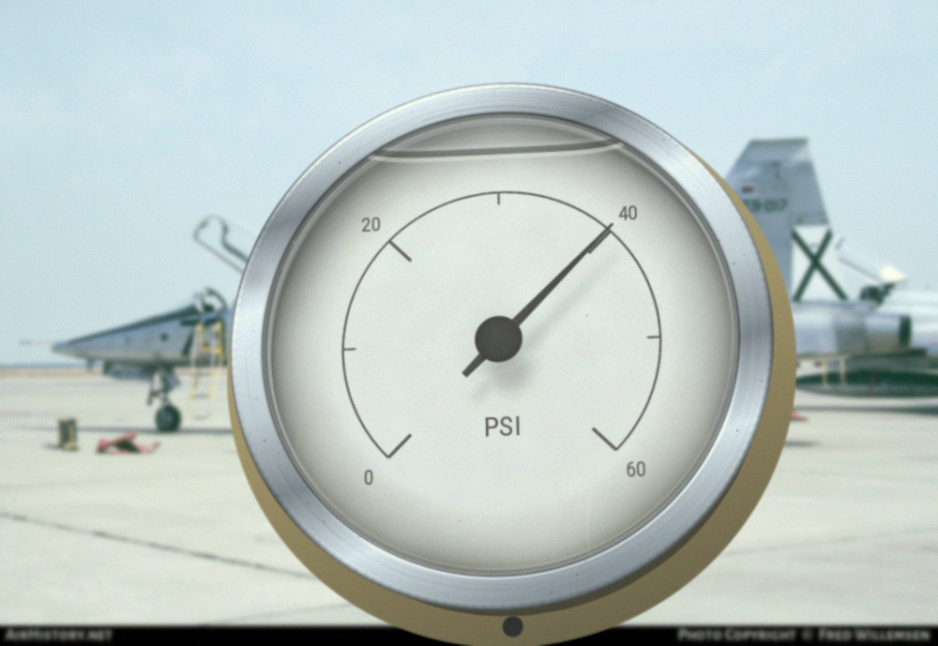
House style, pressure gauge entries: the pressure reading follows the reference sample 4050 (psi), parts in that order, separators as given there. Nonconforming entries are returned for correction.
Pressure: 40 (psi)
